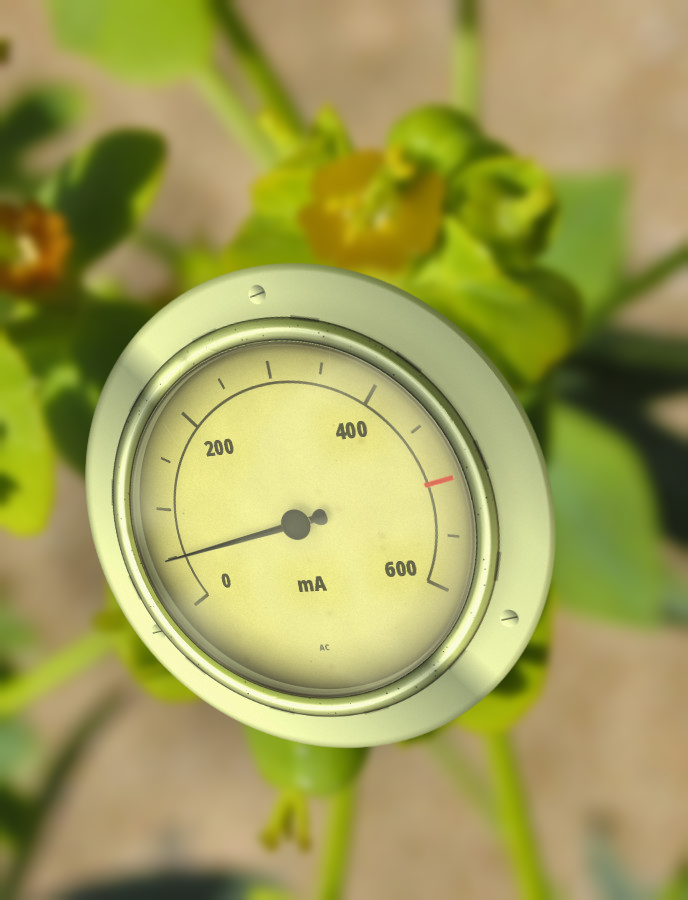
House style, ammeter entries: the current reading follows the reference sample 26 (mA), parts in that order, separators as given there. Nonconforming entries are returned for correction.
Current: 50 (mA)
